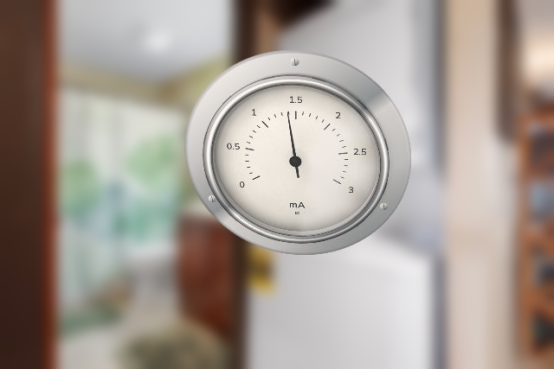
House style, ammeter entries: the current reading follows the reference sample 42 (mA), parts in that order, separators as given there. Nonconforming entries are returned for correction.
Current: 1.4 (mA)
